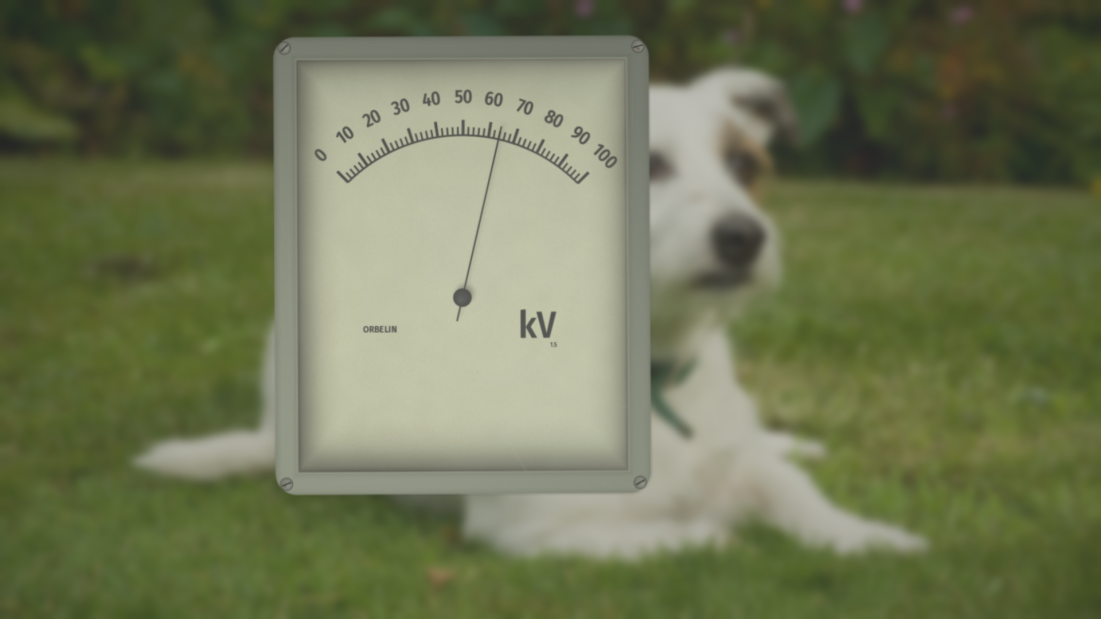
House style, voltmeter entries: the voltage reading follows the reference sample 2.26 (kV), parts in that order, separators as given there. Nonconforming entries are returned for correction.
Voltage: 64 (kV)
